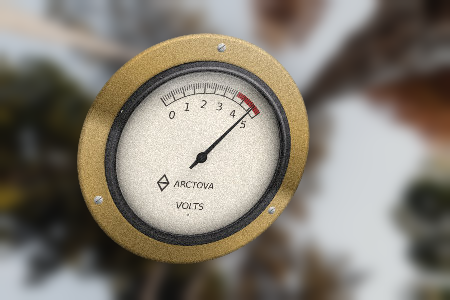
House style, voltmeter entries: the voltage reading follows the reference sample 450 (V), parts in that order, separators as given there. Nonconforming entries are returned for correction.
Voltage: 4.5 (V)
